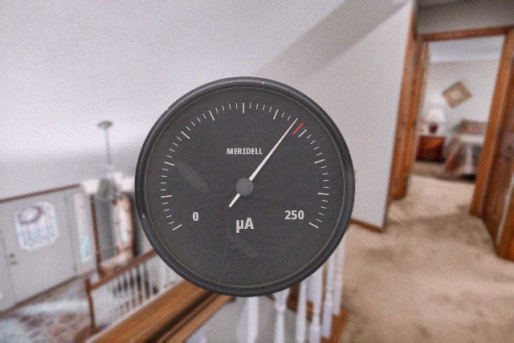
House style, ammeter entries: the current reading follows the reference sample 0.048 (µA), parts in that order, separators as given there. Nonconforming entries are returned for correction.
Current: 165 (µA)
